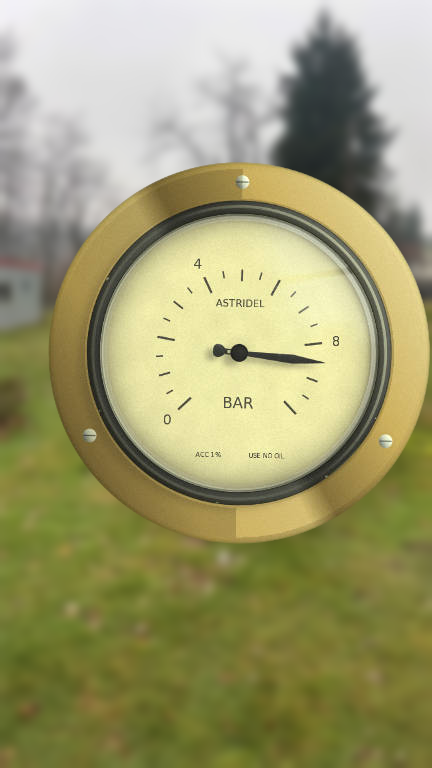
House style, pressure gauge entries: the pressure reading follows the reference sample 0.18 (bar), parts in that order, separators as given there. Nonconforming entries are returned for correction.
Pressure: 8.5 (bar)
